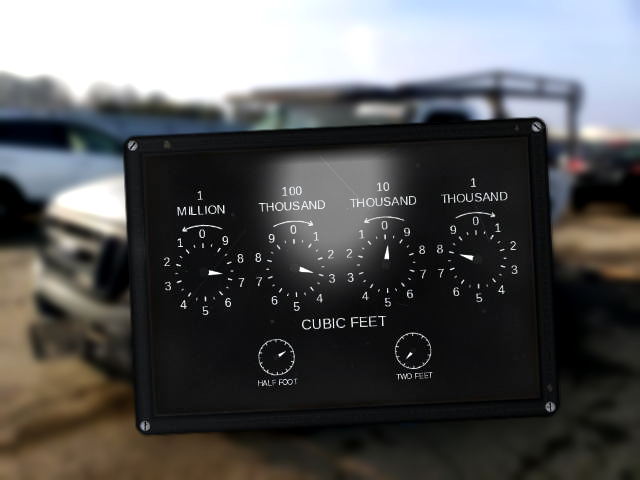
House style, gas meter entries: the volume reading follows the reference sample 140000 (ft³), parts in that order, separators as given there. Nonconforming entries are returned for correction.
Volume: 729800 (ft³)
